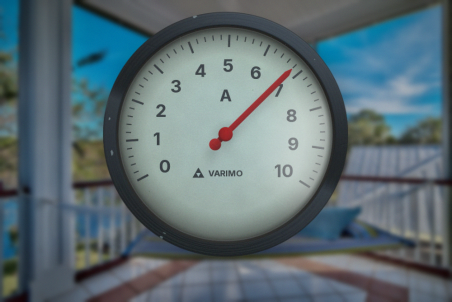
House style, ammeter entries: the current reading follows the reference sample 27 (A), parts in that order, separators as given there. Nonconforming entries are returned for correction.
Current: 6.8 (A)
